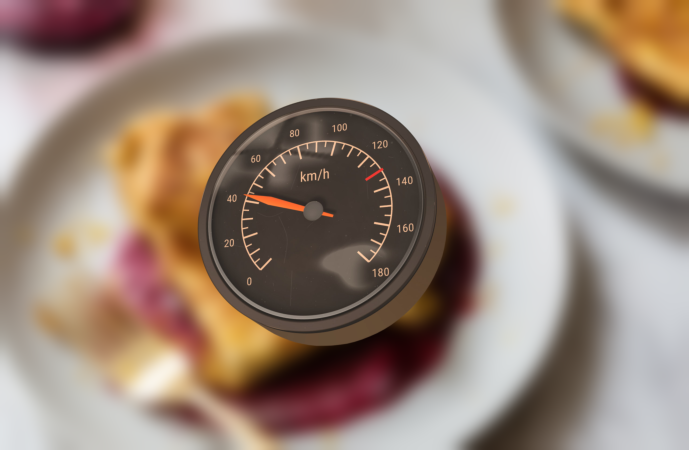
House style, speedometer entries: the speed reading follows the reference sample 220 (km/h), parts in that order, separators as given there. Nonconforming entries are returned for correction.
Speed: 42.5 (km/h)
